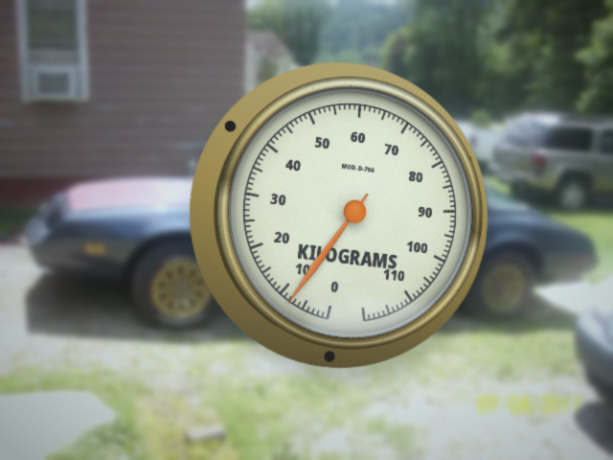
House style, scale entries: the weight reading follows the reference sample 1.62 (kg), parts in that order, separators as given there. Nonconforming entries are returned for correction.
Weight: 8 (kg)
